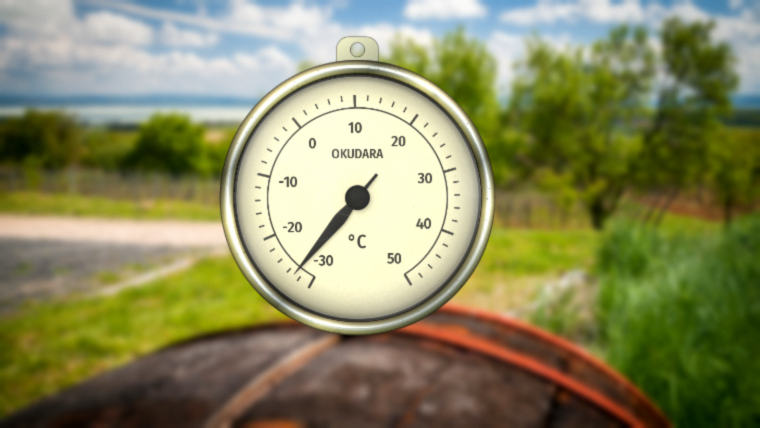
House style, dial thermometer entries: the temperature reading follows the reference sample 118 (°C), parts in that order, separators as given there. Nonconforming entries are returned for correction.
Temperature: -27 (°C)
